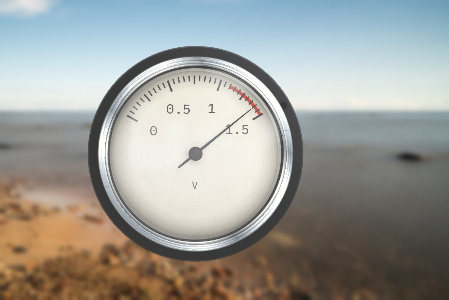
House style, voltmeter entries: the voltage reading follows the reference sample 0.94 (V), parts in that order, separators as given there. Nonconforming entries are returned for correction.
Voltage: 1.4 (V)
